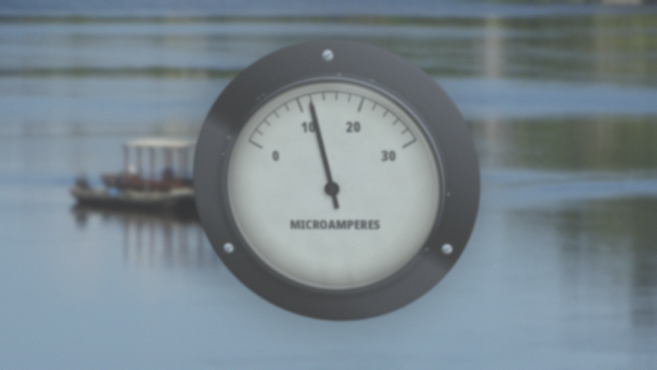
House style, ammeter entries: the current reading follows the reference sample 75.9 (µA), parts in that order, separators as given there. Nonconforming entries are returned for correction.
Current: 12 (µA)
